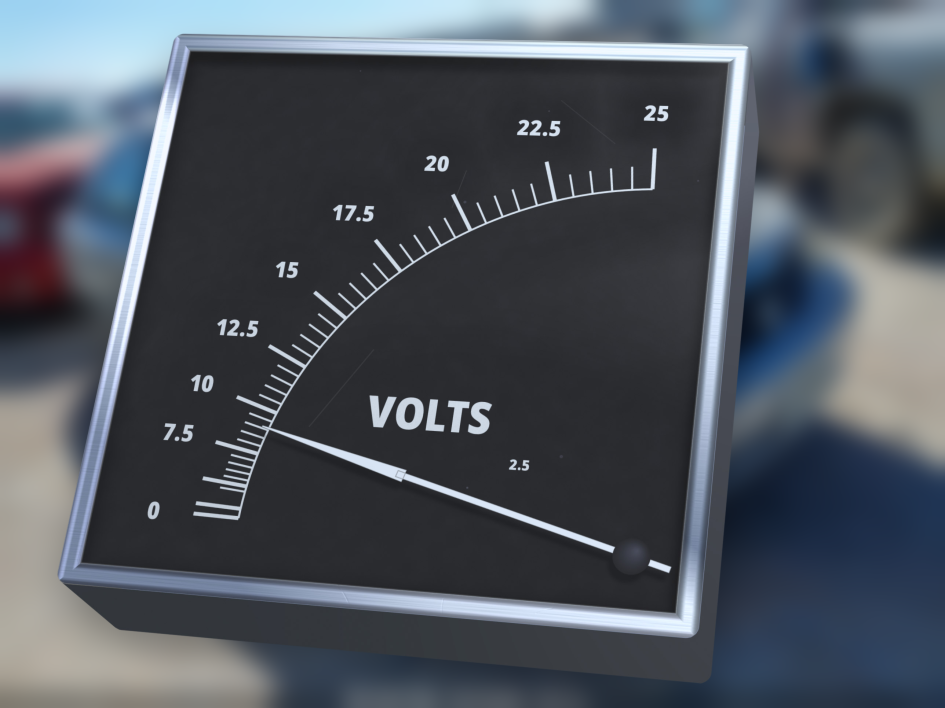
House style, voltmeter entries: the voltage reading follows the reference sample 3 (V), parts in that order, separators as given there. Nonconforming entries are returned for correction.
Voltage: 9 (V)
